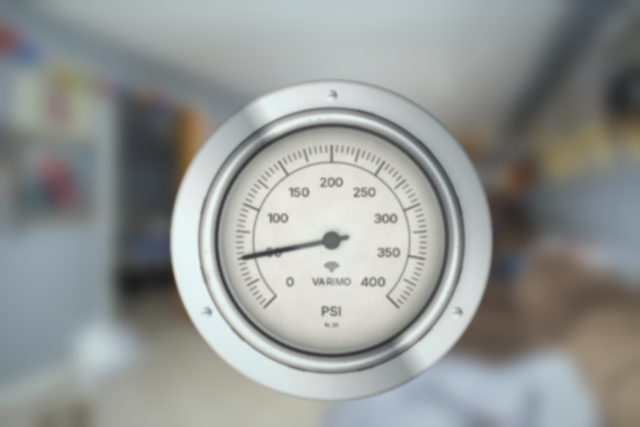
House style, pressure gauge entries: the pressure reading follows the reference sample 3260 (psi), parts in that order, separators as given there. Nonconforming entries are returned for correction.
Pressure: 50 (psi)
